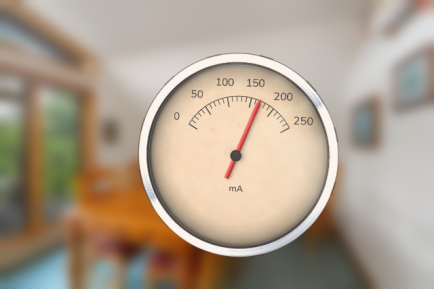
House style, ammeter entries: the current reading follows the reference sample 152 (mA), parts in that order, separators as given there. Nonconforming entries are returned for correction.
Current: 170 (mA)
